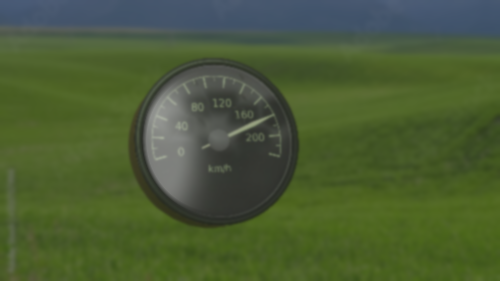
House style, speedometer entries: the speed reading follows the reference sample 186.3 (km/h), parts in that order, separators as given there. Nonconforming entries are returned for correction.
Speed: 180 (km/h)
